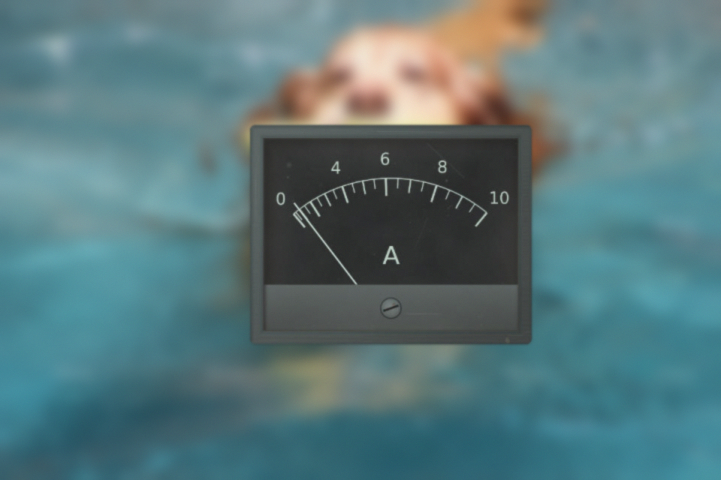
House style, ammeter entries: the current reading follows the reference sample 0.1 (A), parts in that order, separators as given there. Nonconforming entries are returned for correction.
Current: 1 (A)
